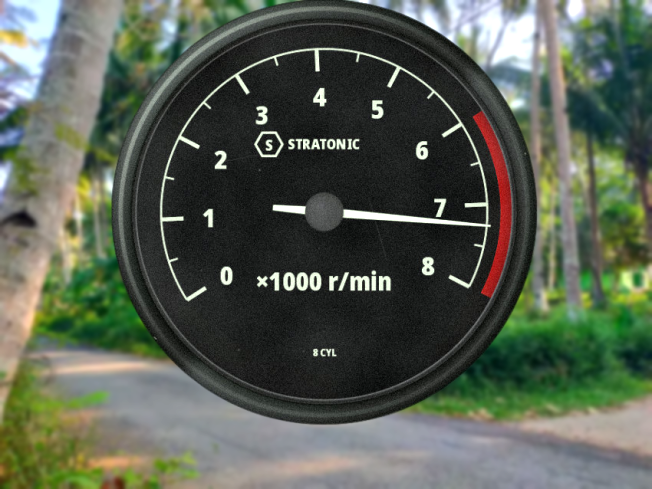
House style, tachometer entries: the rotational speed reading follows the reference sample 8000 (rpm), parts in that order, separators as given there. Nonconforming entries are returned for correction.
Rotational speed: 7250 (rpm)
